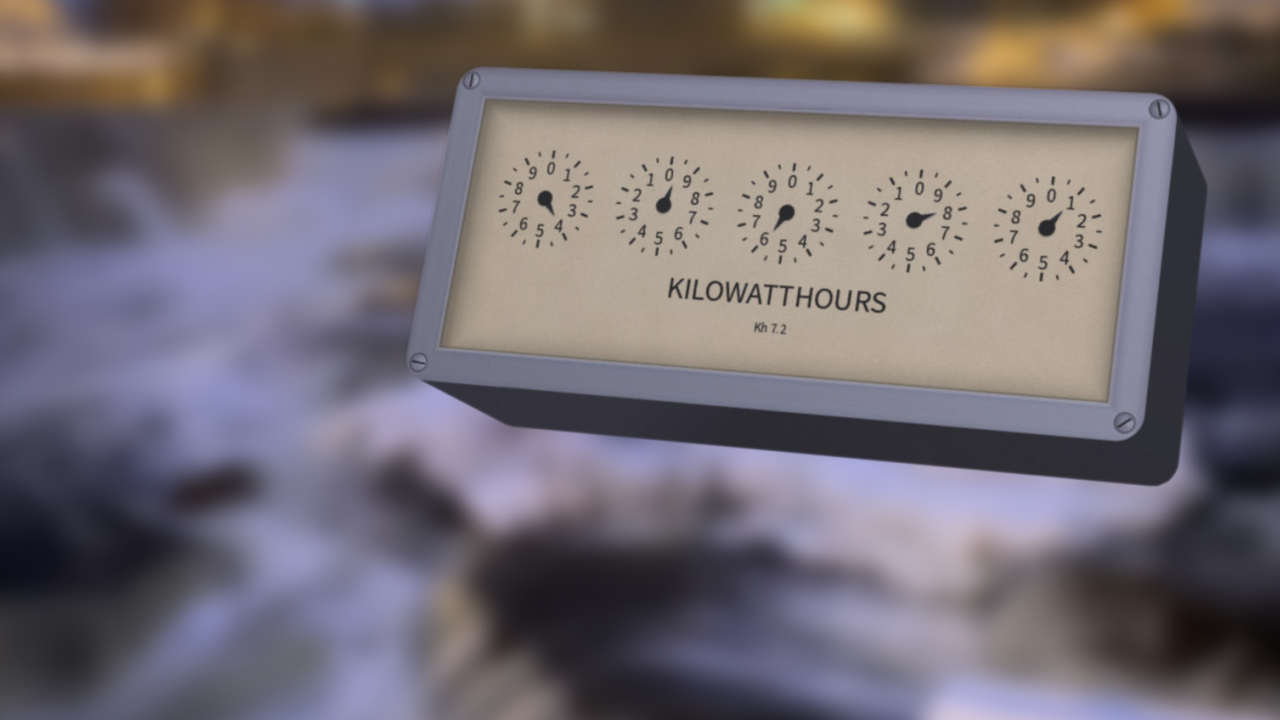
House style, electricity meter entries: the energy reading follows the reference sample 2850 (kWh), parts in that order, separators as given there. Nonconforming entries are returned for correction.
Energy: 39581 (kWh)
